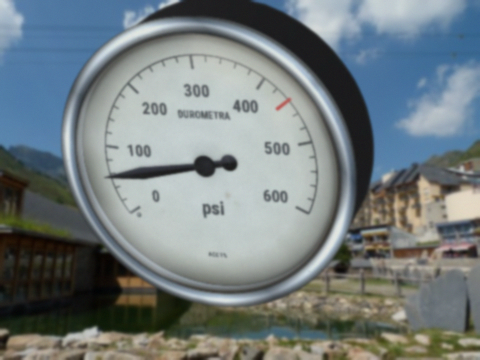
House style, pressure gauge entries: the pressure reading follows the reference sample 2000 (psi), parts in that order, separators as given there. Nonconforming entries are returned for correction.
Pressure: 60 (psi)
